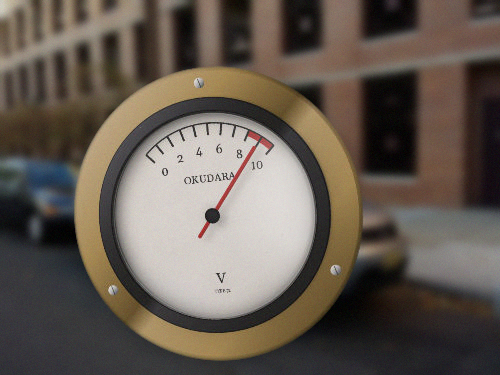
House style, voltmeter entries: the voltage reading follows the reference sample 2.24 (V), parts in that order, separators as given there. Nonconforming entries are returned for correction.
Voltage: 9 (V)
